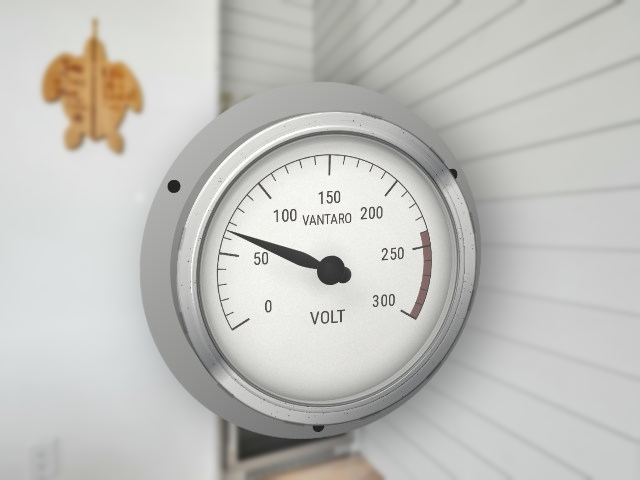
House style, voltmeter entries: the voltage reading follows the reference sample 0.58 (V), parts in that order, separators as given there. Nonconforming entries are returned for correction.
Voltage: 65 (V)
